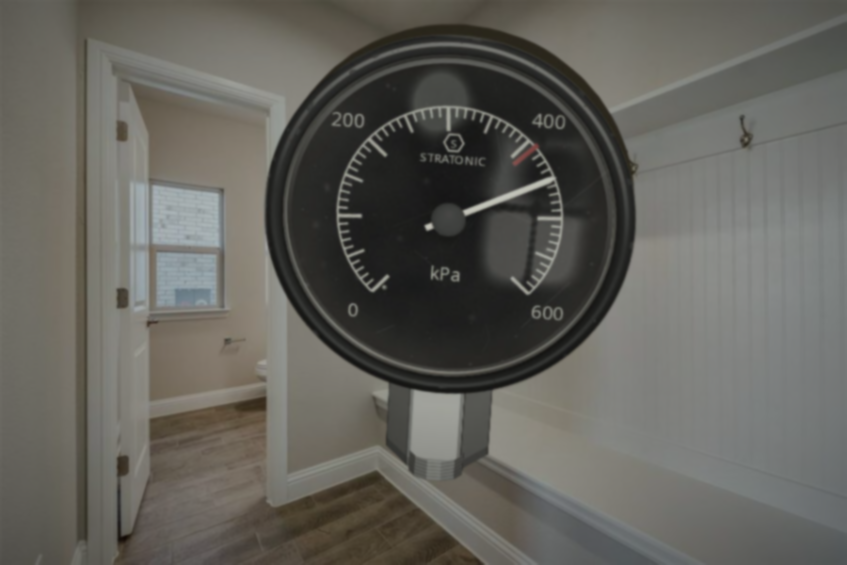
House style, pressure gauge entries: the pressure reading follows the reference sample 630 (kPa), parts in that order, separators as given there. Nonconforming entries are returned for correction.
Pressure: 450 (kPa)
